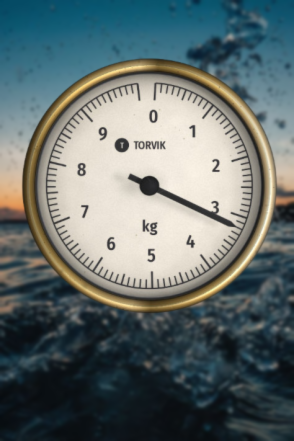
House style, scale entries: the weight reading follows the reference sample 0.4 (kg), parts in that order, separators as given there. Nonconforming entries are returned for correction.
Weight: 3.2 (kg)
